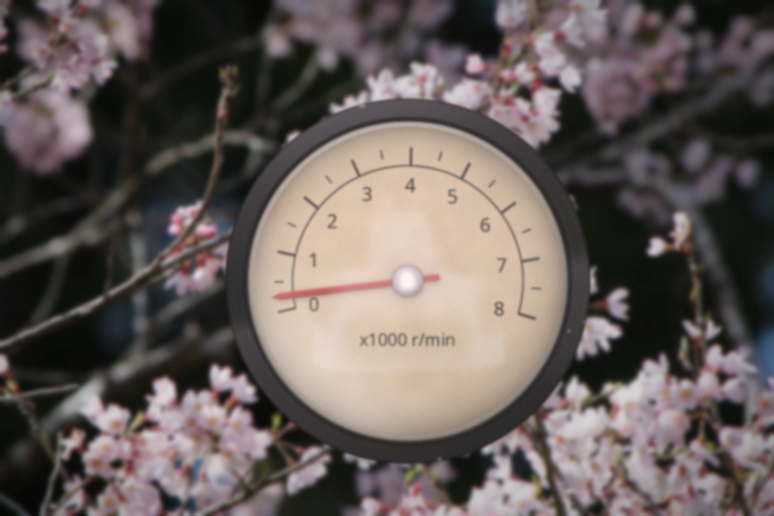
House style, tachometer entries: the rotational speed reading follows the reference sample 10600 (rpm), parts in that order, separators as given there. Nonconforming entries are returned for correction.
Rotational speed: 250 (rpm)
